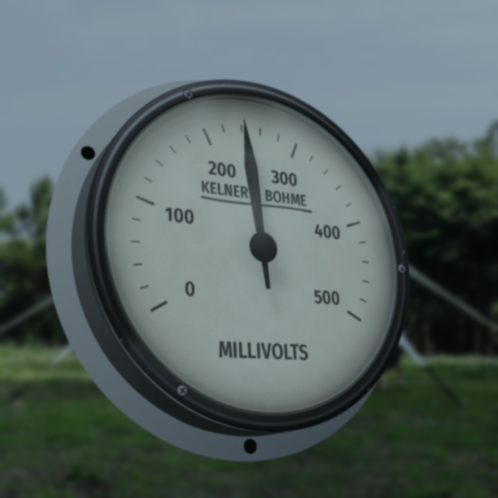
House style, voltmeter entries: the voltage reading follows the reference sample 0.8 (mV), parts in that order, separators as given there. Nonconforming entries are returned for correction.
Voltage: 240 (mV)
